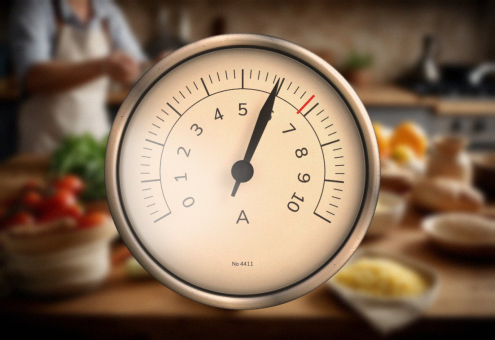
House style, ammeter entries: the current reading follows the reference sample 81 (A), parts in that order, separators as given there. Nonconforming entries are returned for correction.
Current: 5.9 (A)
